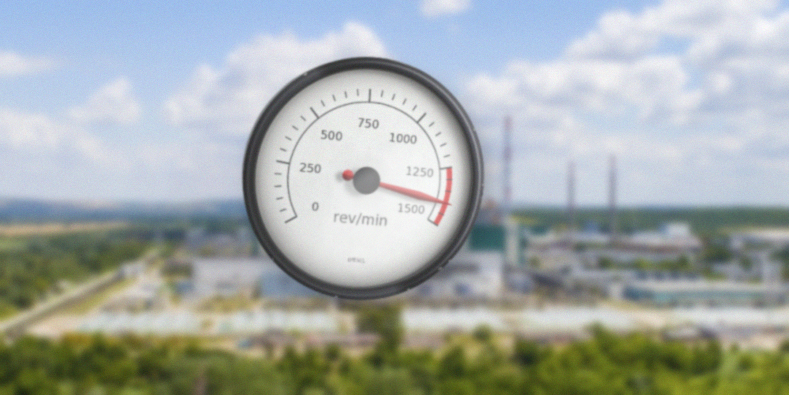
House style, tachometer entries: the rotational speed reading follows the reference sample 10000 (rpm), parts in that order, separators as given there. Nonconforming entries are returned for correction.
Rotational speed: 1400 (rpm)
